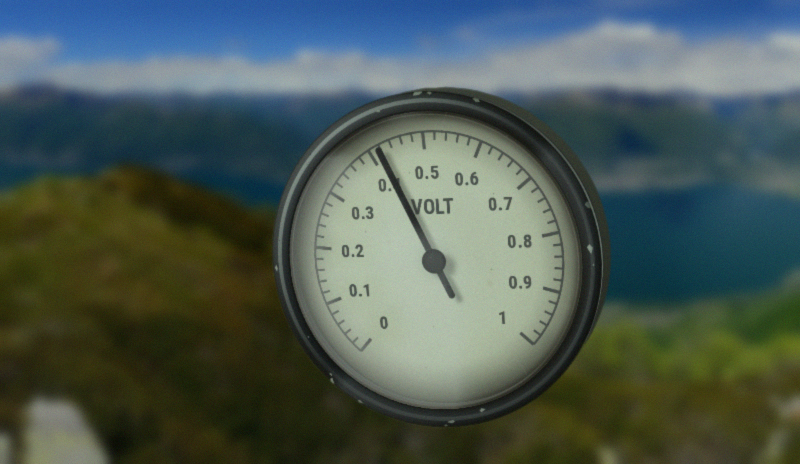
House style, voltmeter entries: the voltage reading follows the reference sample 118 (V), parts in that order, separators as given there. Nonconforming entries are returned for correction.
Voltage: 0.42 (V)
